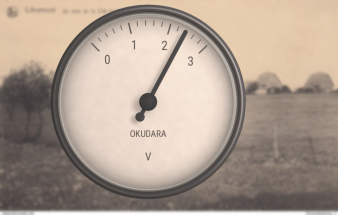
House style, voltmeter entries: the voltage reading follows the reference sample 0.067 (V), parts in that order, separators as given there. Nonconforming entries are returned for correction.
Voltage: 2.4 (V)
